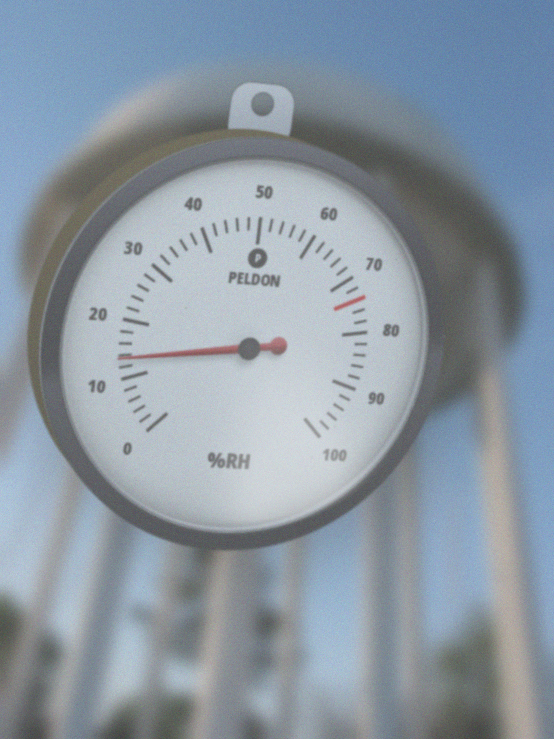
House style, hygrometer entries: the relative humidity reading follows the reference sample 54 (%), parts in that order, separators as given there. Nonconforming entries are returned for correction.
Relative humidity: 14 (%)
